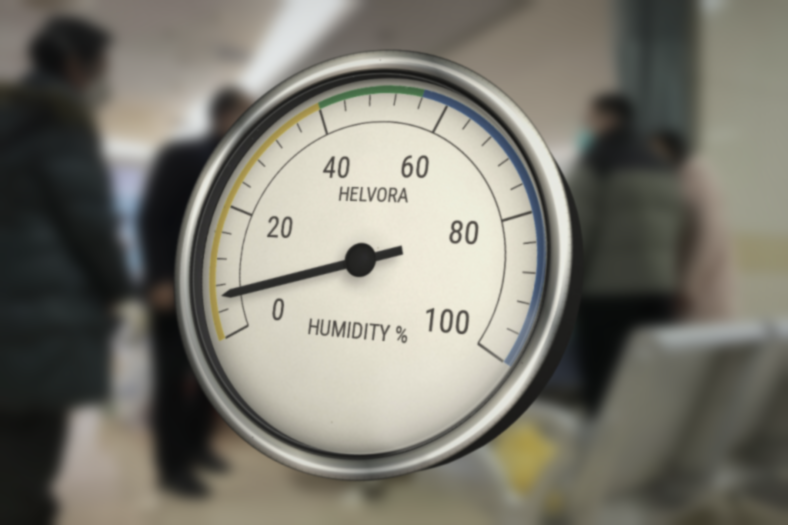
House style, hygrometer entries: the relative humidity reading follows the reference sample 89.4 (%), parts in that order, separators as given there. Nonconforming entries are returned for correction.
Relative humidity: 6 (%)
